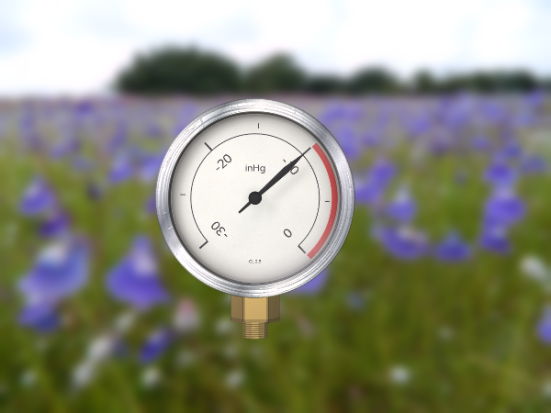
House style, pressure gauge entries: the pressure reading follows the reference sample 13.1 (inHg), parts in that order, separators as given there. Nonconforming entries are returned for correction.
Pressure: -10 (inHg)
